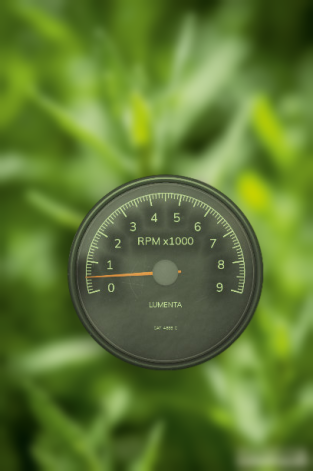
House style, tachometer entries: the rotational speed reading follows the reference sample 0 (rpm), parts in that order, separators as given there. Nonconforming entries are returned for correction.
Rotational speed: 500 (rpm)
